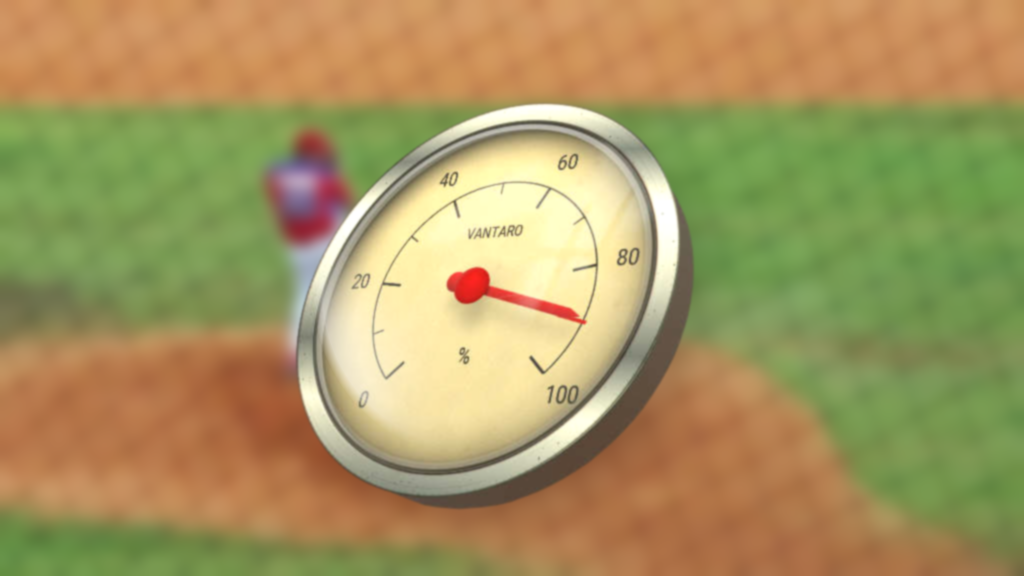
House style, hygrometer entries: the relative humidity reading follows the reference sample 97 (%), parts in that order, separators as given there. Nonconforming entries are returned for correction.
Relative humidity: 90 (%)
